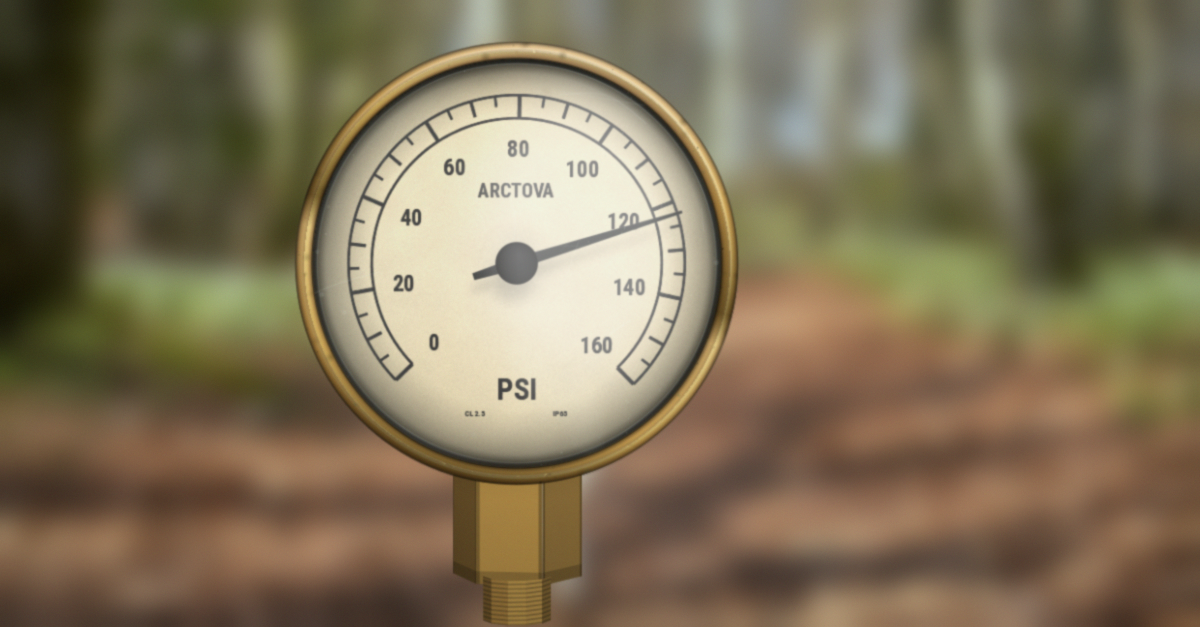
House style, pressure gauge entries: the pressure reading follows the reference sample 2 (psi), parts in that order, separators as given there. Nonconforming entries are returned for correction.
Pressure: 122.5 (psi)
